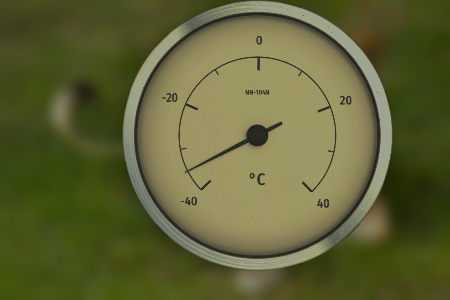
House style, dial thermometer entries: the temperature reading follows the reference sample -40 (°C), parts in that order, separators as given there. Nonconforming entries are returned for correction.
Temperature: -35 (°C)
